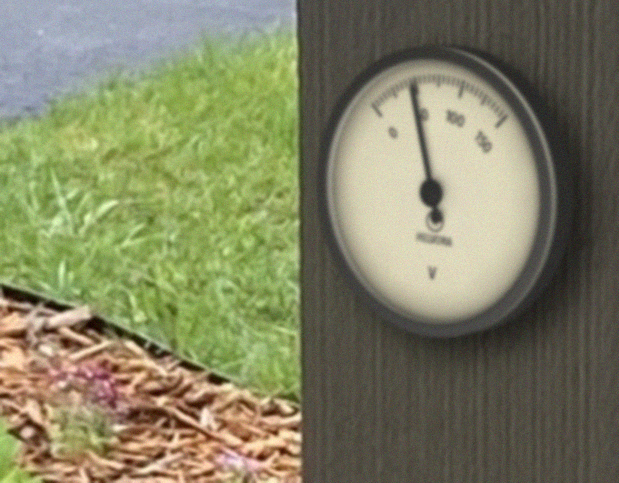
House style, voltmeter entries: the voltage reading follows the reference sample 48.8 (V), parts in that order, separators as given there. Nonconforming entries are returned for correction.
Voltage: 50 (V)
